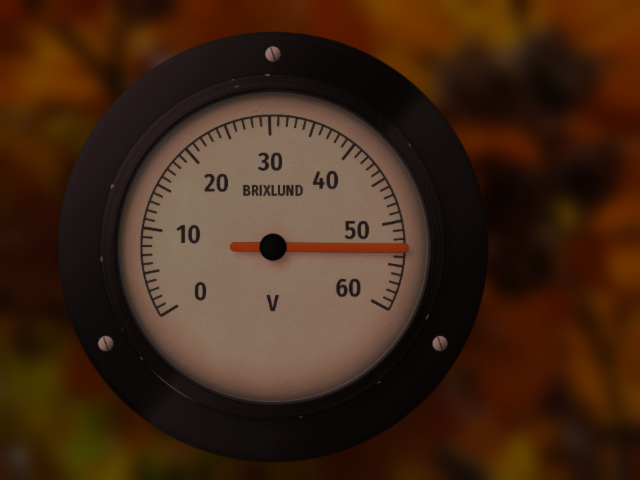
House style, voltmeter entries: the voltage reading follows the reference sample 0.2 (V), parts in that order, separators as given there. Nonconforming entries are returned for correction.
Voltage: 53 (V)
